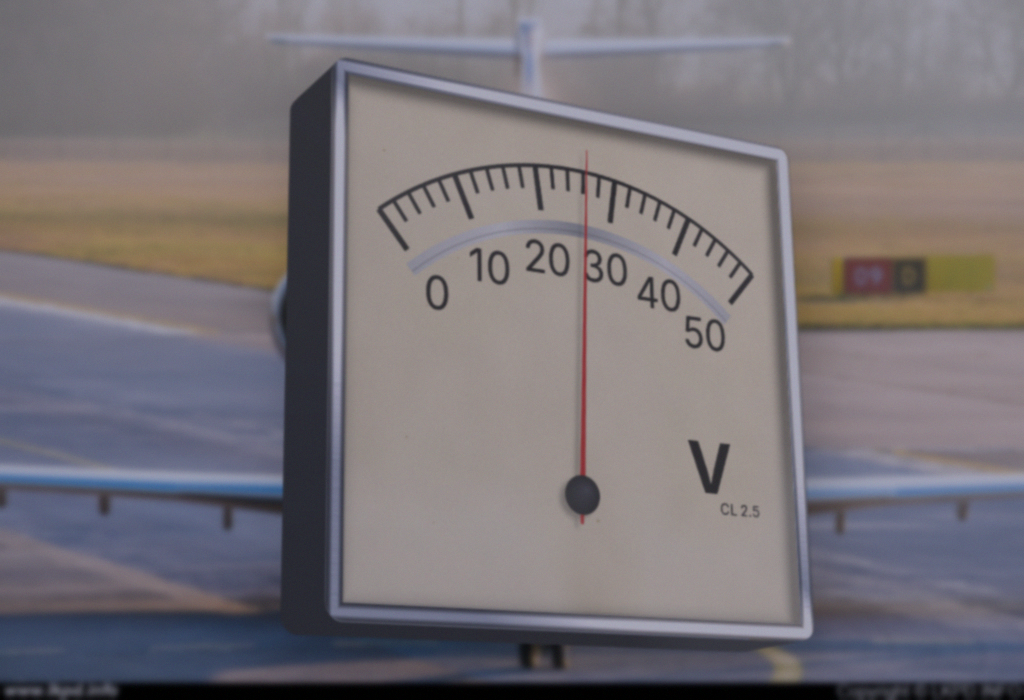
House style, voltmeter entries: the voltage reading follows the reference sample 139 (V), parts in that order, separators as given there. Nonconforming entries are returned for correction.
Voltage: 26 (V)
